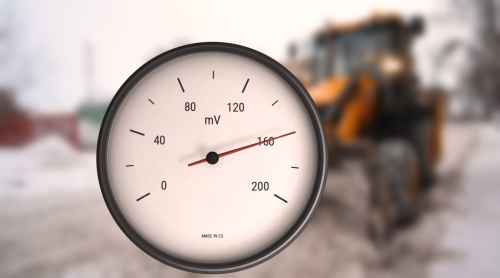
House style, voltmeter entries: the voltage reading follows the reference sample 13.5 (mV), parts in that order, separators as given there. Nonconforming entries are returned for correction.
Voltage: 160 (mV)
